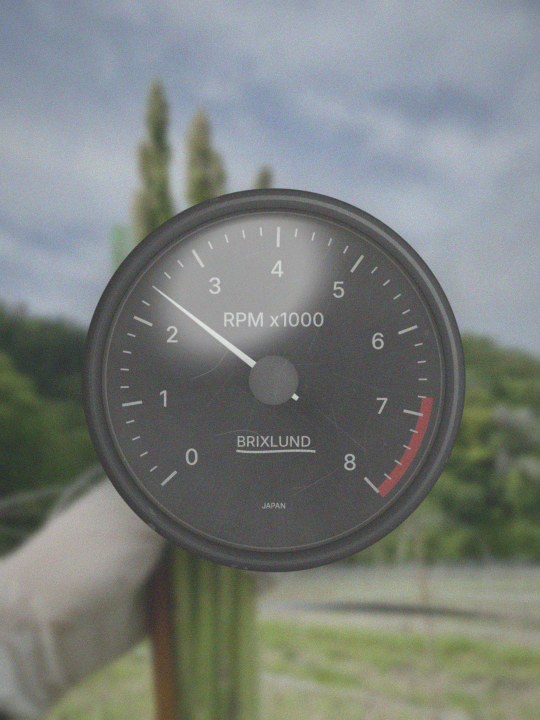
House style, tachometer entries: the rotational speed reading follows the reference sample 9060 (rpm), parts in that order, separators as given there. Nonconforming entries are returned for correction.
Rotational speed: 2400 (rpm)
